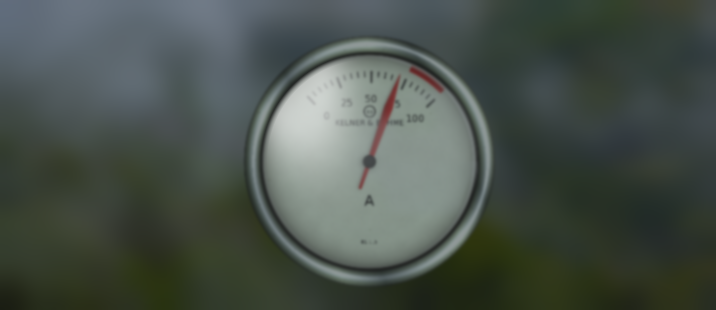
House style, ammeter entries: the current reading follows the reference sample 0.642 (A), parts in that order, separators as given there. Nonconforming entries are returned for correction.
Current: 70 (A)
